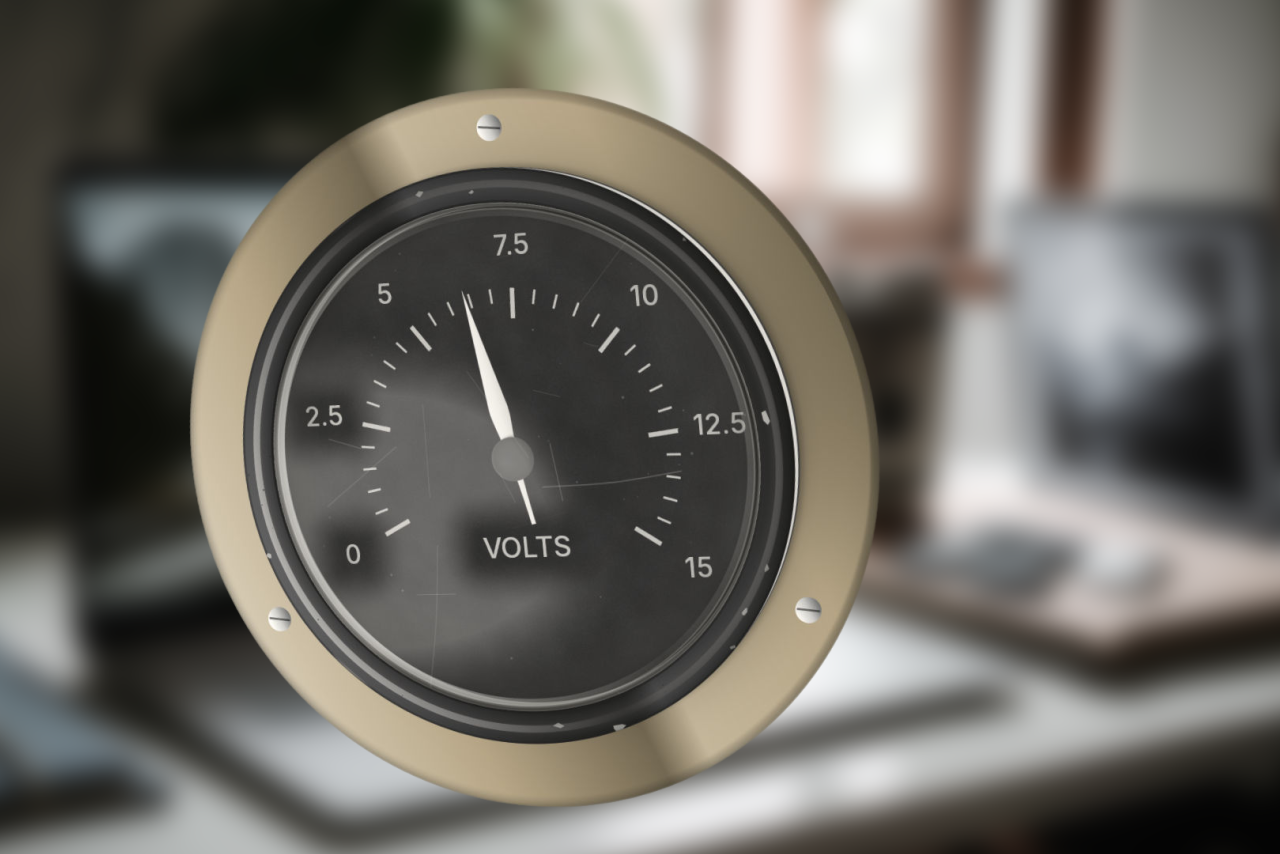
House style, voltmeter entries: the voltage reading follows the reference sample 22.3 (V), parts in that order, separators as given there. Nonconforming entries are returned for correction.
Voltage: 6.5 (V)
